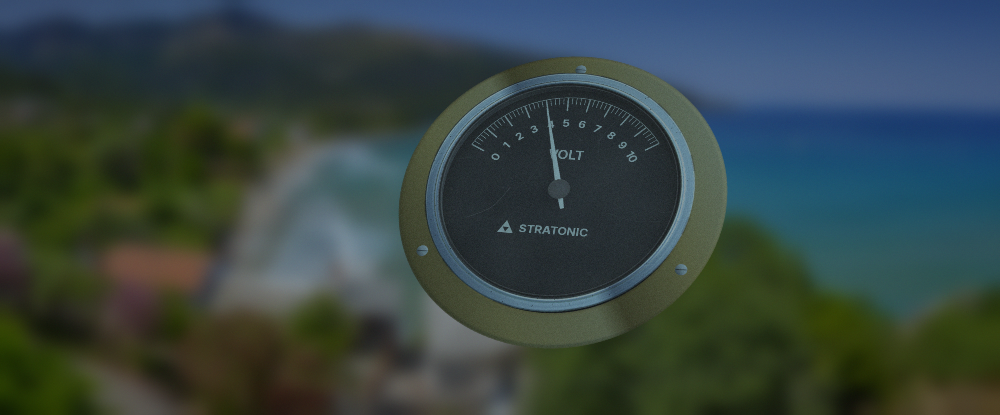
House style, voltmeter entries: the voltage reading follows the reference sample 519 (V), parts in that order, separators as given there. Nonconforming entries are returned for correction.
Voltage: 4 (V)
